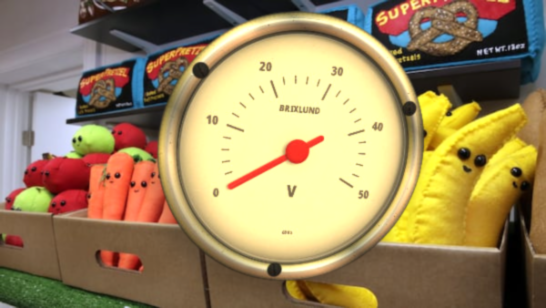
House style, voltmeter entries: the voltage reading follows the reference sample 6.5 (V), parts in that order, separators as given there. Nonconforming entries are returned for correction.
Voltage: 0 (V)
